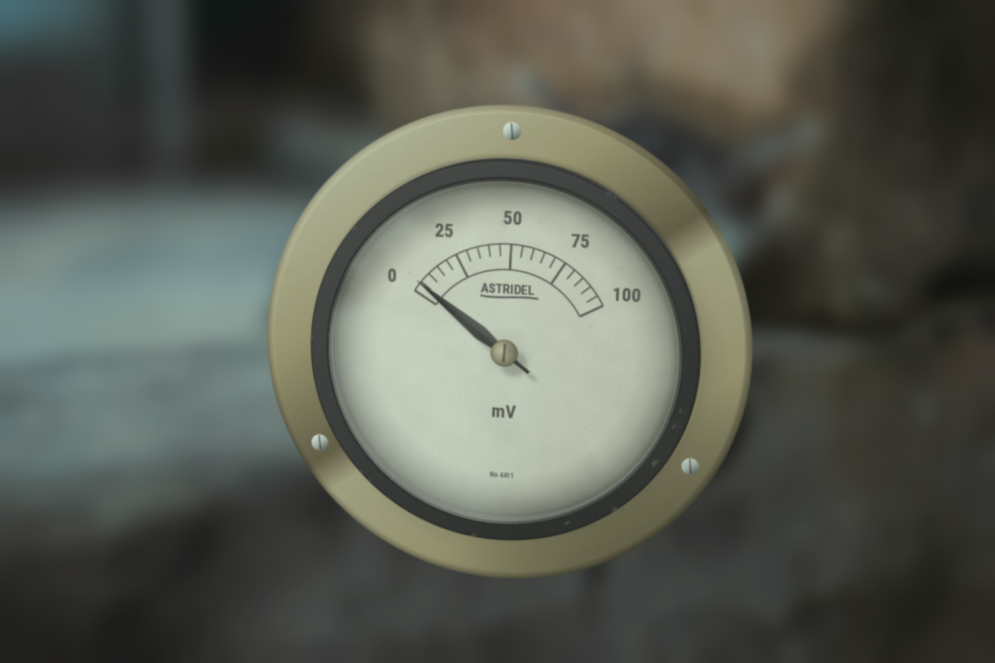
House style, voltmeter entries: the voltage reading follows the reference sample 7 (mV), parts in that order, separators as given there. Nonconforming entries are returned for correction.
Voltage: 5 (mV)
